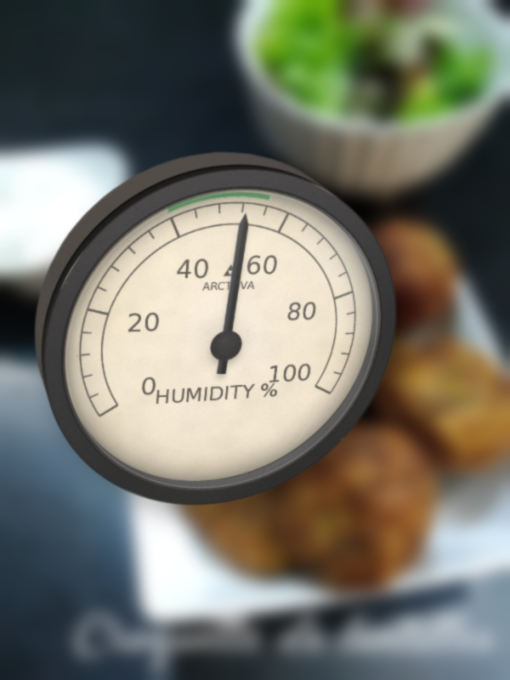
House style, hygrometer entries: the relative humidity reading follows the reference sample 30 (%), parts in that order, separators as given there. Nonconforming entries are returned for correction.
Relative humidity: 52 (%)
